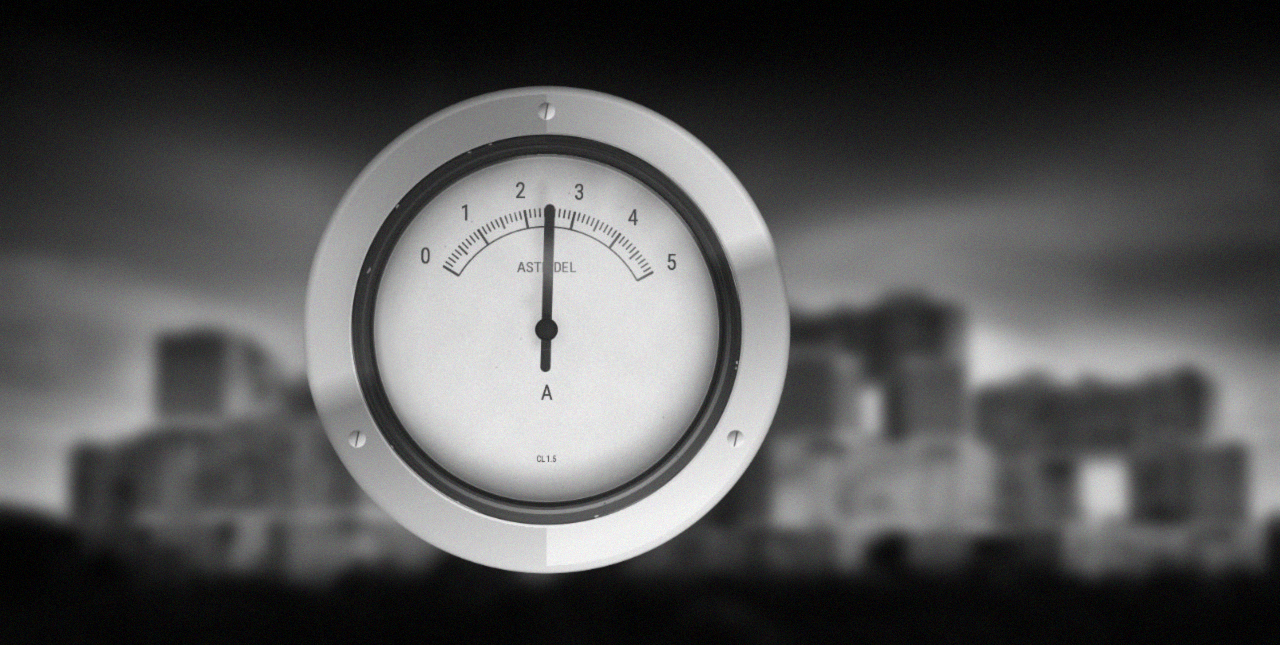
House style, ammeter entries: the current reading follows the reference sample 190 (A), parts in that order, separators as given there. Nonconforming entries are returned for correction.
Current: 2.5 (A)
